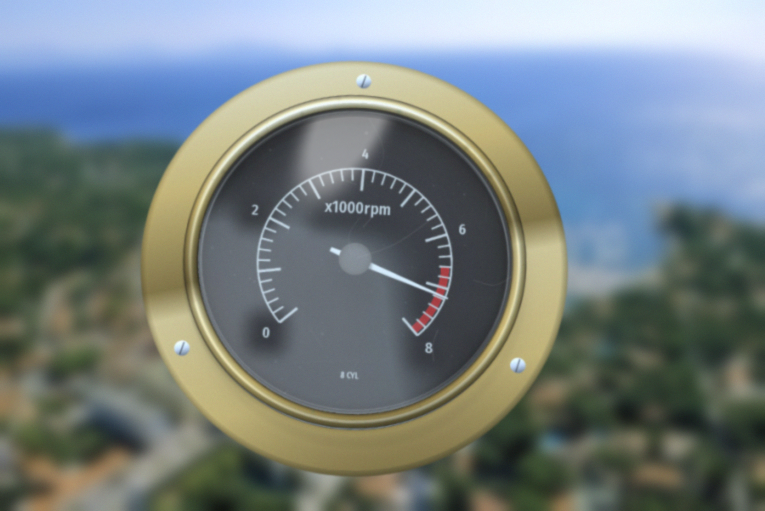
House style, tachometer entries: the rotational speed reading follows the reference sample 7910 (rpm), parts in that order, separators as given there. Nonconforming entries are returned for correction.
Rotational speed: 7200 (rpm)
